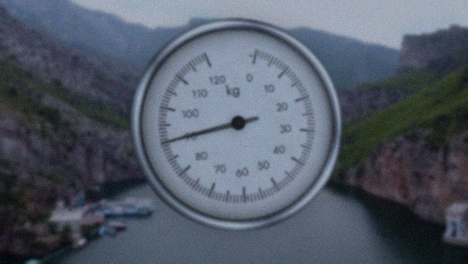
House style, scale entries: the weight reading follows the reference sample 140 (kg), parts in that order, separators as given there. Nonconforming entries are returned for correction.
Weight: 90 (kg)
